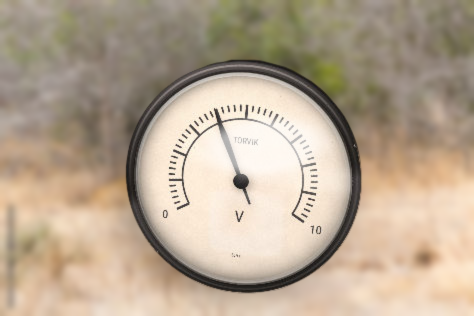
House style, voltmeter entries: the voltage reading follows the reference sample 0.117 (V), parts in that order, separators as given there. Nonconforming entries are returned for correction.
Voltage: 4 (V)
